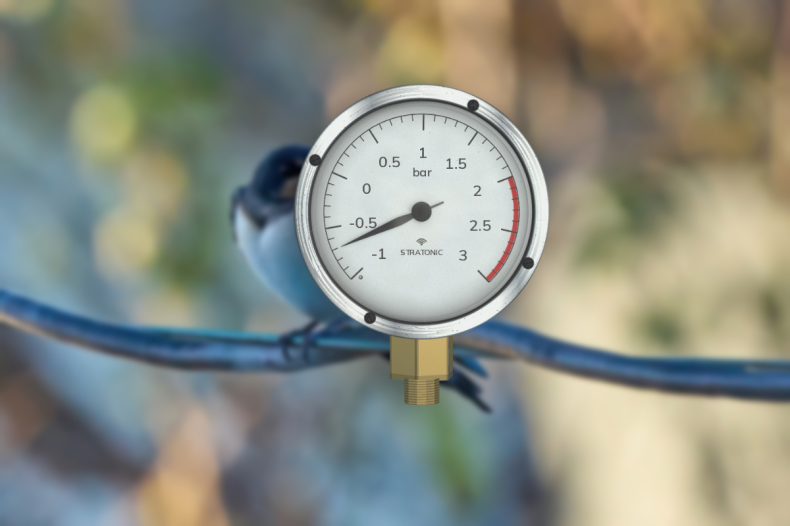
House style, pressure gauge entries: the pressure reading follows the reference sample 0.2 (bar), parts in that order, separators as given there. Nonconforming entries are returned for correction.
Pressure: -0.7 (bar)
